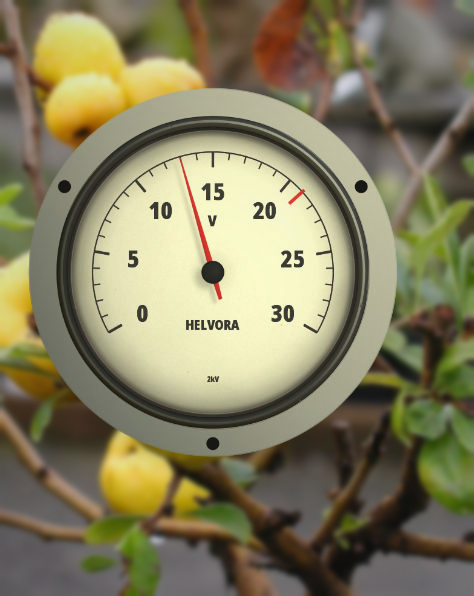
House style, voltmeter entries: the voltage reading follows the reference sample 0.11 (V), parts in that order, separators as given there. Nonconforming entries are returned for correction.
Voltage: 13 (V)
